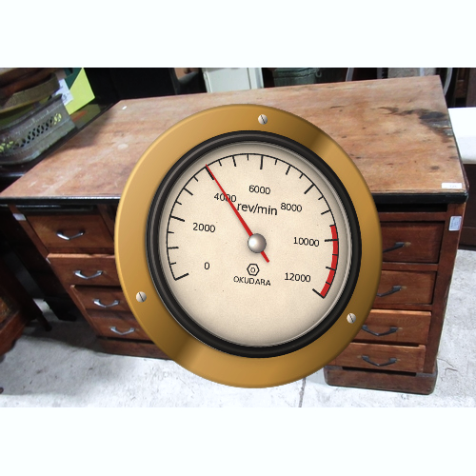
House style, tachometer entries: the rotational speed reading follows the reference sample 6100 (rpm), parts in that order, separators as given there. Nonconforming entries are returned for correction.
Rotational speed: 4000 (rpm)
